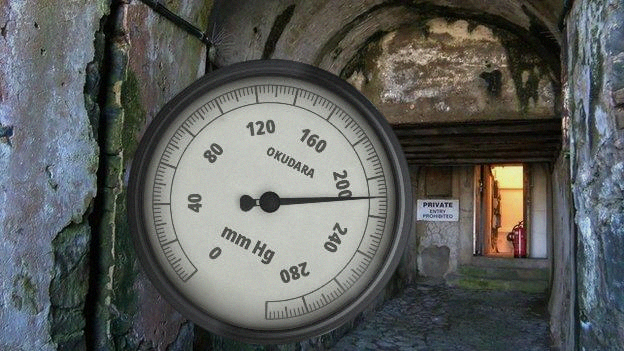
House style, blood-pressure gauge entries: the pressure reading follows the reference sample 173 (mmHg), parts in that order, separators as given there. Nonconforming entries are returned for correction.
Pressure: 210 (mmHg)
